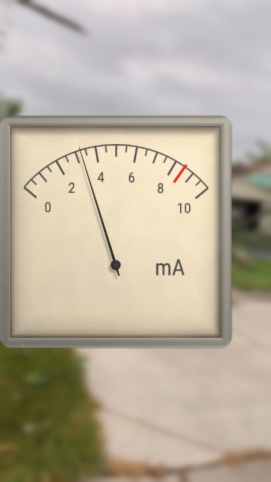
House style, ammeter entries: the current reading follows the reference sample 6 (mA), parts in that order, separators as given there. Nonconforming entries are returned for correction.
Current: 3.25 (mA)
